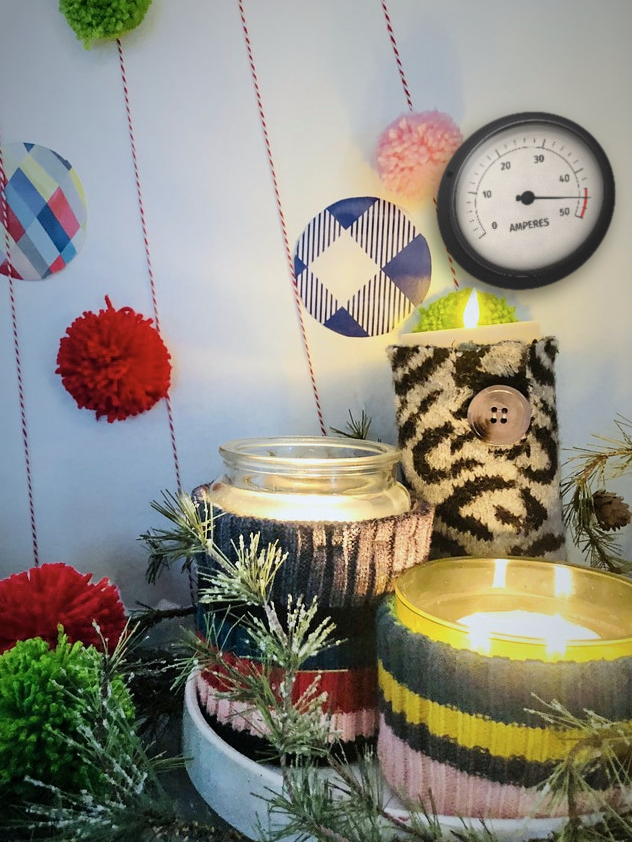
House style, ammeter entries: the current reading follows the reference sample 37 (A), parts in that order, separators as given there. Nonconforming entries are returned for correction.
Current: 46 (A)
